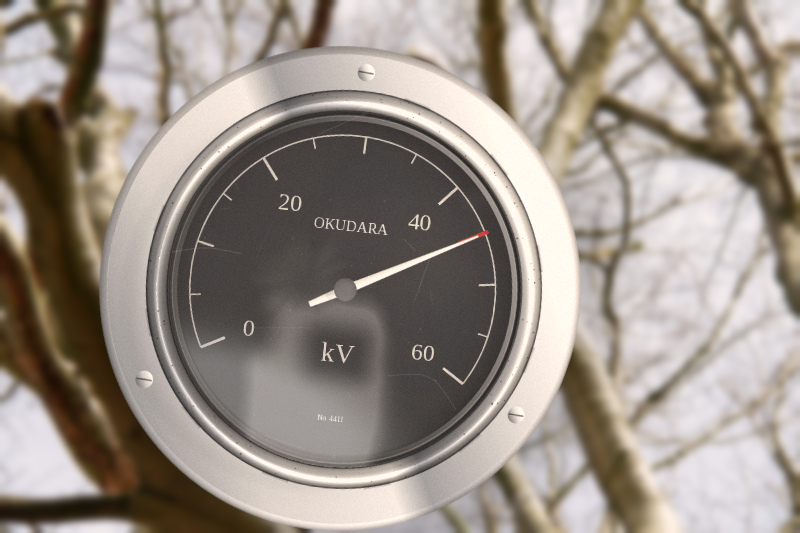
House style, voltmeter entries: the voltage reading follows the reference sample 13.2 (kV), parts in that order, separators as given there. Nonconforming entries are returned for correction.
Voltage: 45 (kV)
